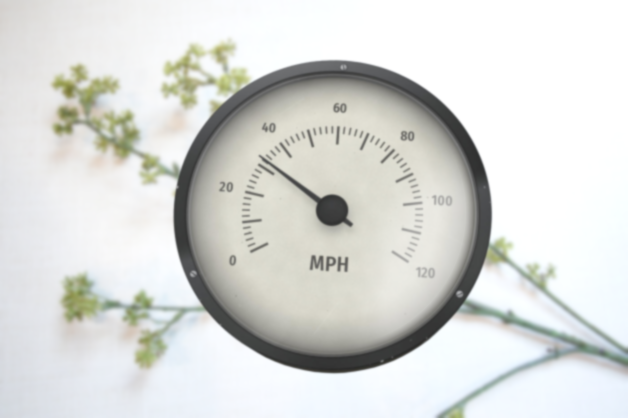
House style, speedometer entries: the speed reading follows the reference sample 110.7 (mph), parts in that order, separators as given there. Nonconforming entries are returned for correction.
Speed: 32 (mph)
